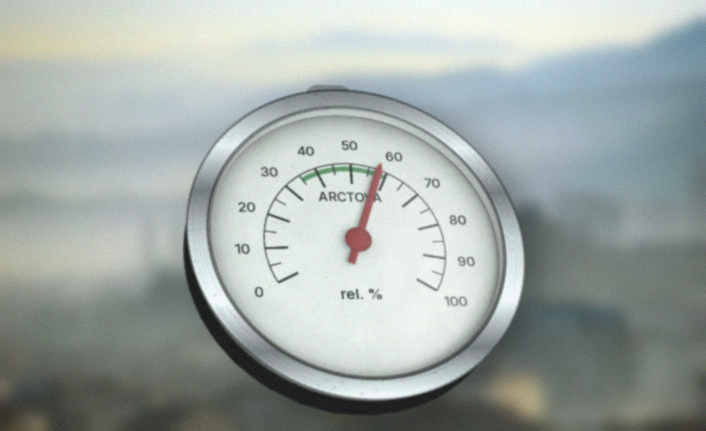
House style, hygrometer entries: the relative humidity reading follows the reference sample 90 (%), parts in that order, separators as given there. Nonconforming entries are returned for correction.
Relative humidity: 57.5 (%)
